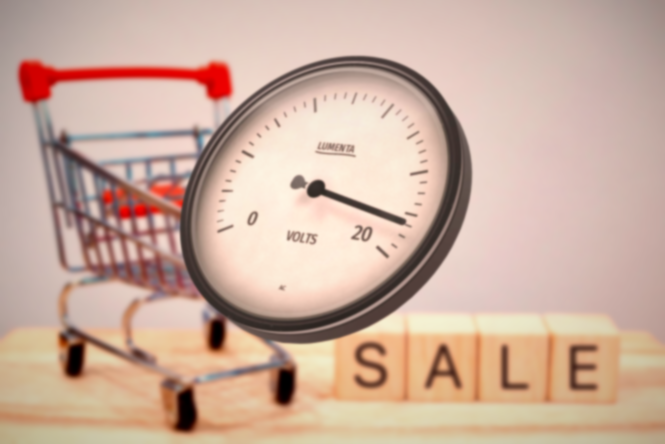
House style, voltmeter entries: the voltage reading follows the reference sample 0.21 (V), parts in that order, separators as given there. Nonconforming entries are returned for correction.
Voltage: 18.5 (V)
